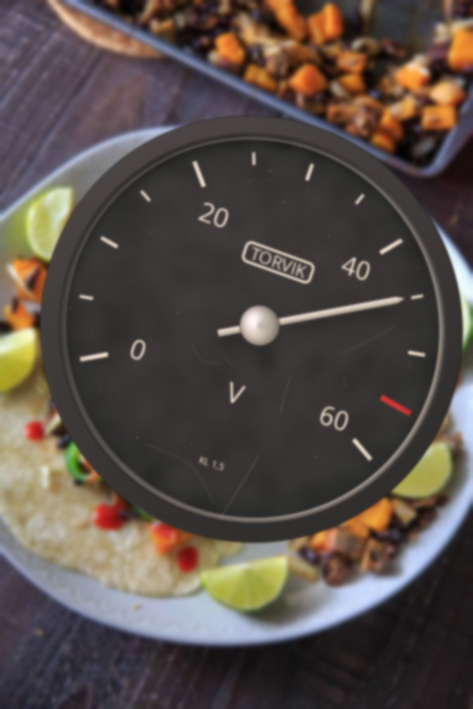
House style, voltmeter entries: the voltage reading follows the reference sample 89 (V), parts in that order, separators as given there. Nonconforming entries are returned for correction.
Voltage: 45 (V)
